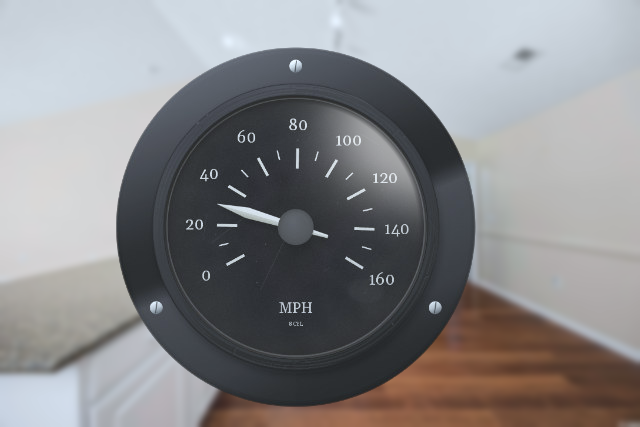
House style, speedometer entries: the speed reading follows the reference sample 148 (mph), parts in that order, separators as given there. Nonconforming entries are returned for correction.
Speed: 30 (mph)
